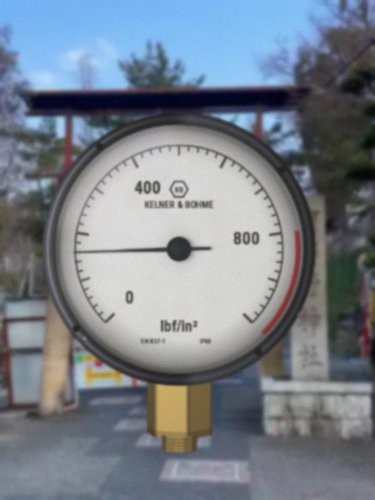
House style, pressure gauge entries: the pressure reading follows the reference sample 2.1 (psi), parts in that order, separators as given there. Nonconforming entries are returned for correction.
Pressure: 160 (psi)
